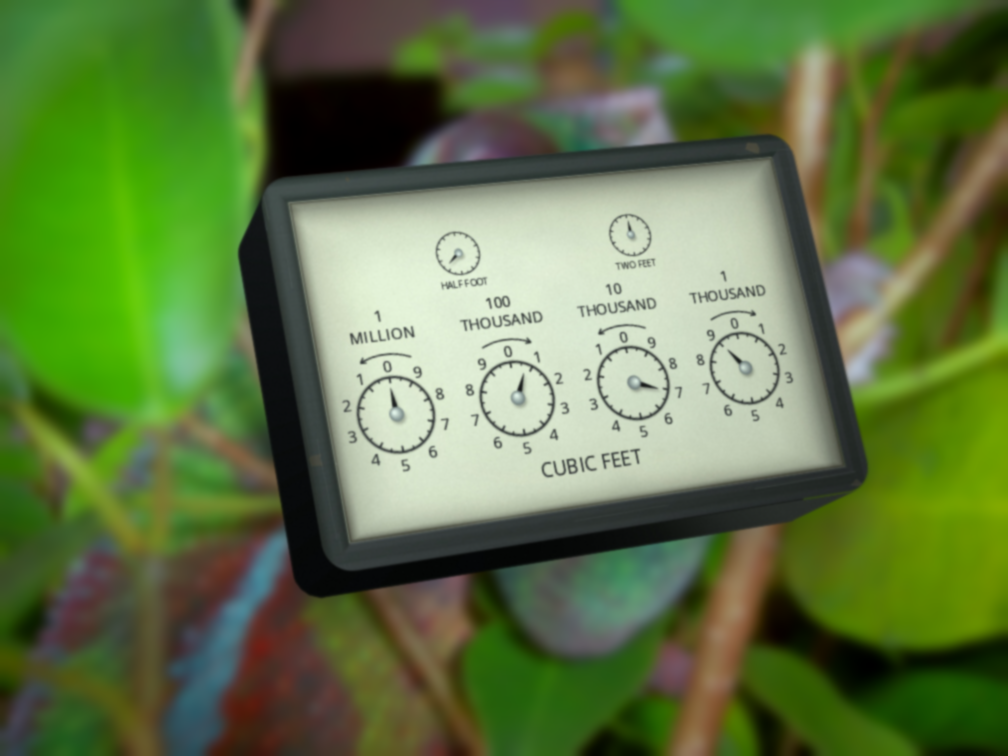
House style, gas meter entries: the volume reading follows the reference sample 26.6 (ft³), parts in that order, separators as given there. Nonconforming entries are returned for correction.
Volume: 6900 (ft³)
